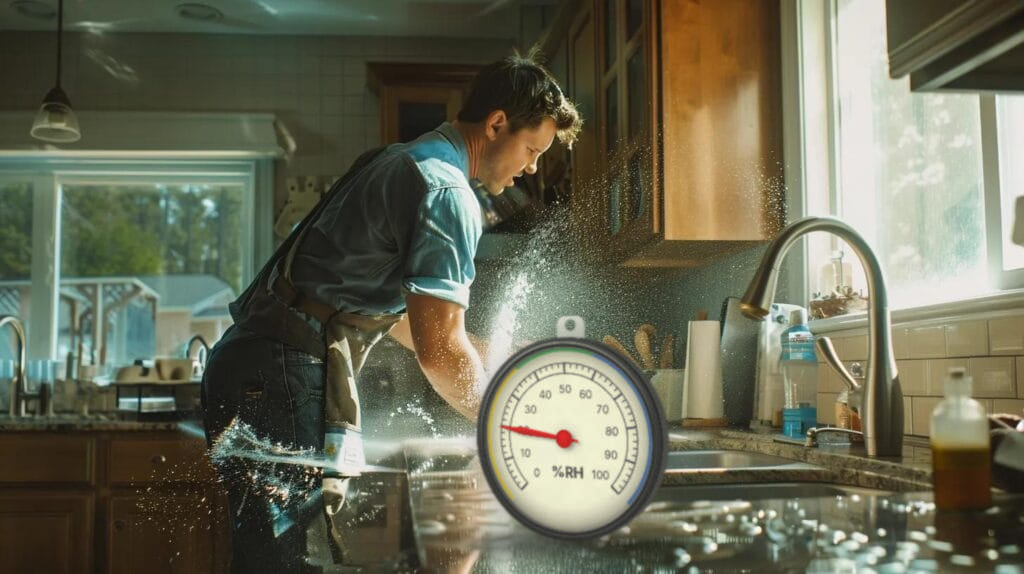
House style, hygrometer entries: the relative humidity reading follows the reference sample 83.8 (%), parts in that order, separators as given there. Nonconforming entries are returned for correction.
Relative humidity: 20 (%)
